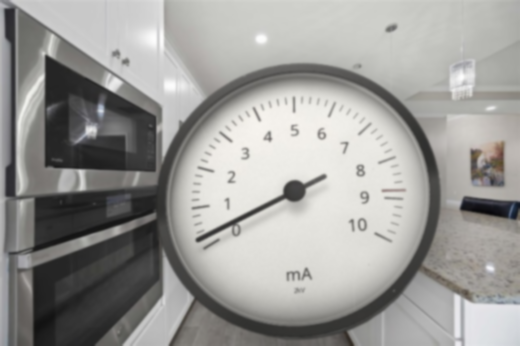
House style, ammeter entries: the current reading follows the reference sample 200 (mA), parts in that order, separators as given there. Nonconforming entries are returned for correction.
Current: 0.2 (mA)
